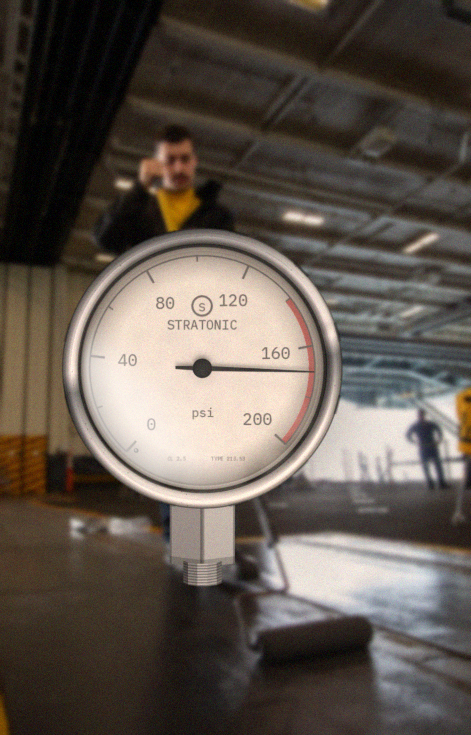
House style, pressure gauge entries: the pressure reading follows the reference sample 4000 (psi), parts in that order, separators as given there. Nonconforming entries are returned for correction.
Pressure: 170 (psi)
